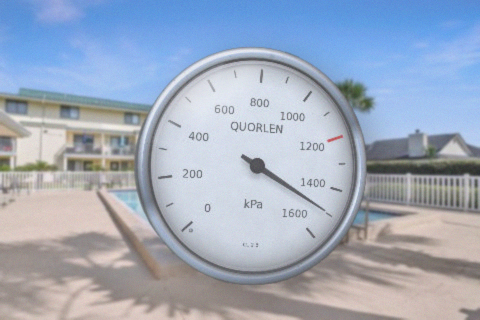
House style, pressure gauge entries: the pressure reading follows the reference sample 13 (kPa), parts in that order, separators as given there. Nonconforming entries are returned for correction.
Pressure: 1500 (kPa)
